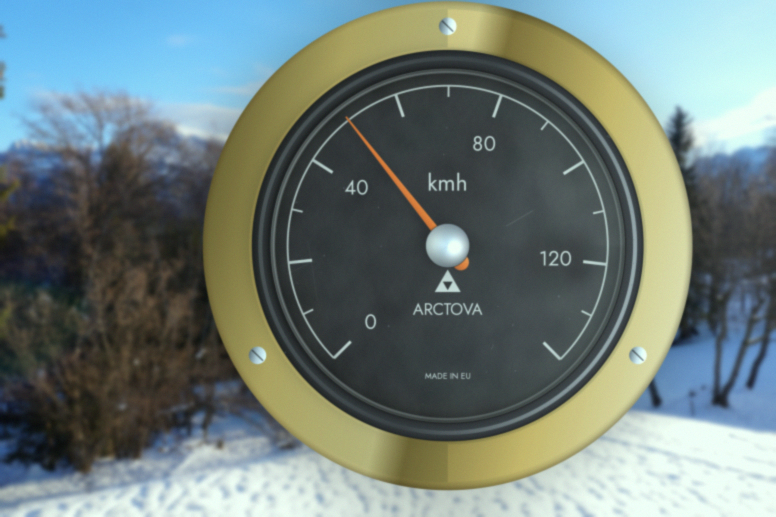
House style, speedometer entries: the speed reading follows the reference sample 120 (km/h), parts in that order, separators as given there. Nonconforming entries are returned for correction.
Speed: 50 (km/h)
